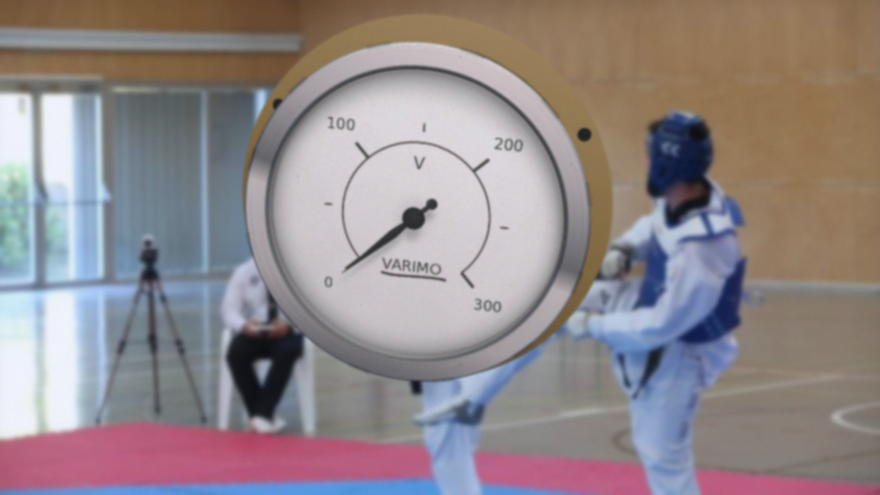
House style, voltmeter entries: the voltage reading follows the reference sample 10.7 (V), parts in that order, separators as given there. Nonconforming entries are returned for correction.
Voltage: 0 (V)
